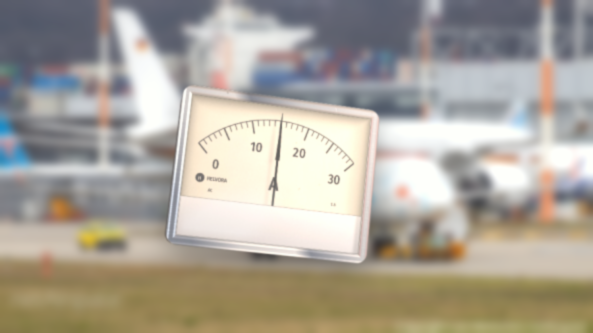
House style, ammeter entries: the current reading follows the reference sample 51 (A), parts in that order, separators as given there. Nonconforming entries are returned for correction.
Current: 15 (A)
